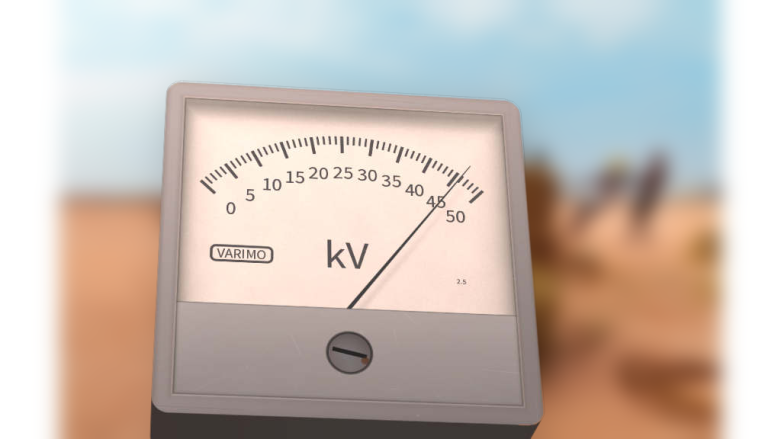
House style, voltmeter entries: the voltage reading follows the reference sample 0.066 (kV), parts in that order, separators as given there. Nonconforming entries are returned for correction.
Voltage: 46 (kV)
